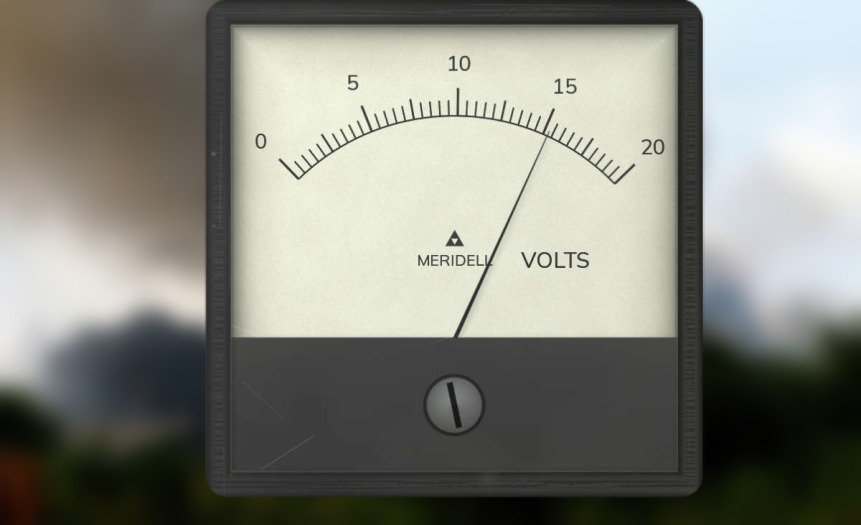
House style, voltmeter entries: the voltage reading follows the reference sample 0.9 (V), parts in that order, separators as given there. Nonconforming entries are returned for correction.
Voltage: 15.25 (V)
